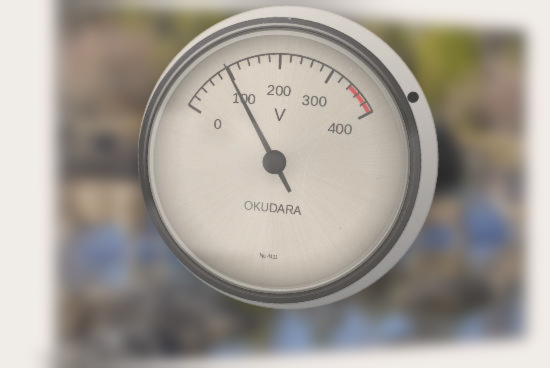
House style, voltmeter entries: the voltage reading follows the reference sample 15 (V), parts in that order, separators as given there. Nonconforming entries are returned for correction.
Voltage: 100 (V)
